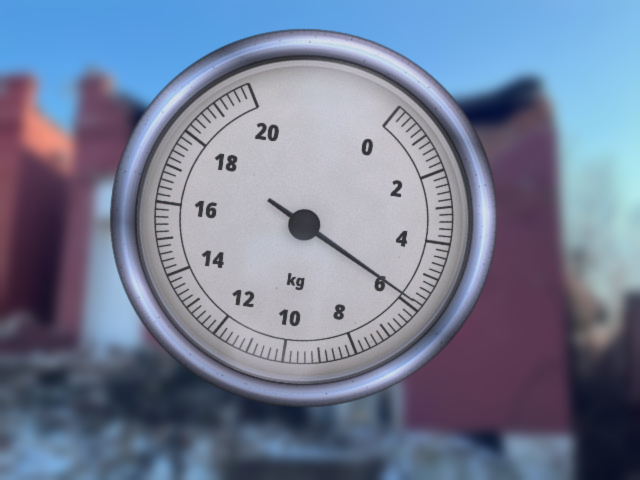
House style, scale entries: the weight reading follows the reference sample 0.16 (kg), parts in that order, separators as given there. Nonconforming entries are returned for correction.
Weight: 5.8 (kg)
